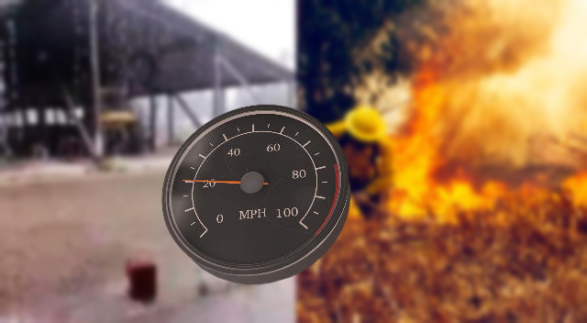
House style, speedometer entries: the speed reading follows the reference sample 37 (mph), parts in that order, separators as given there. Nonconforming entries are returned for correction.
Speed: 20 (mph)
